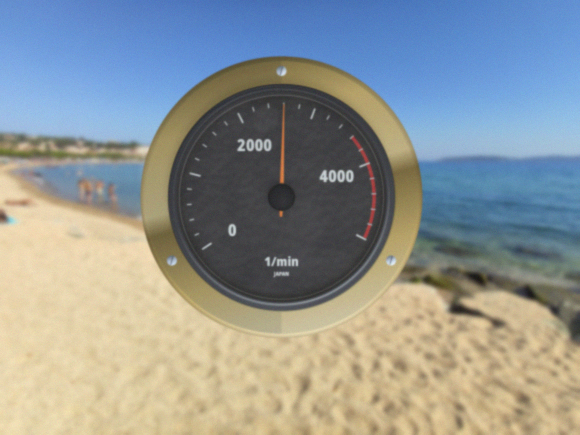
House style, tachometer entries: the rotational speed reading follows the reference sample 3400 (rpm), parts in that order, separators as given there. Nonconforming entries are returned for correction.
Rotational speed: 2600 (rpm)
